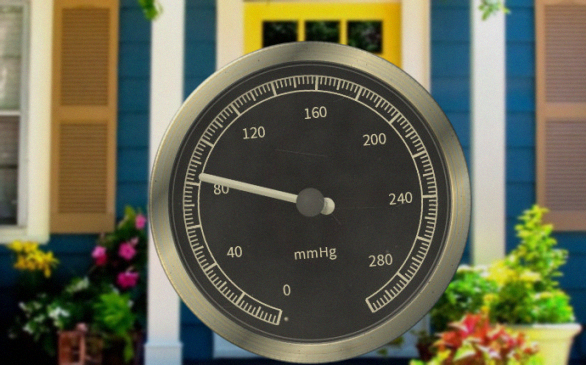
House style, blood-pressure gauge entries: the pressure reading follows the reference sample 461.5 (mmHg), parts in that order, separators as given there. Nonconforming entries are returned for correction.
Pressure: 84 (mmHg)
